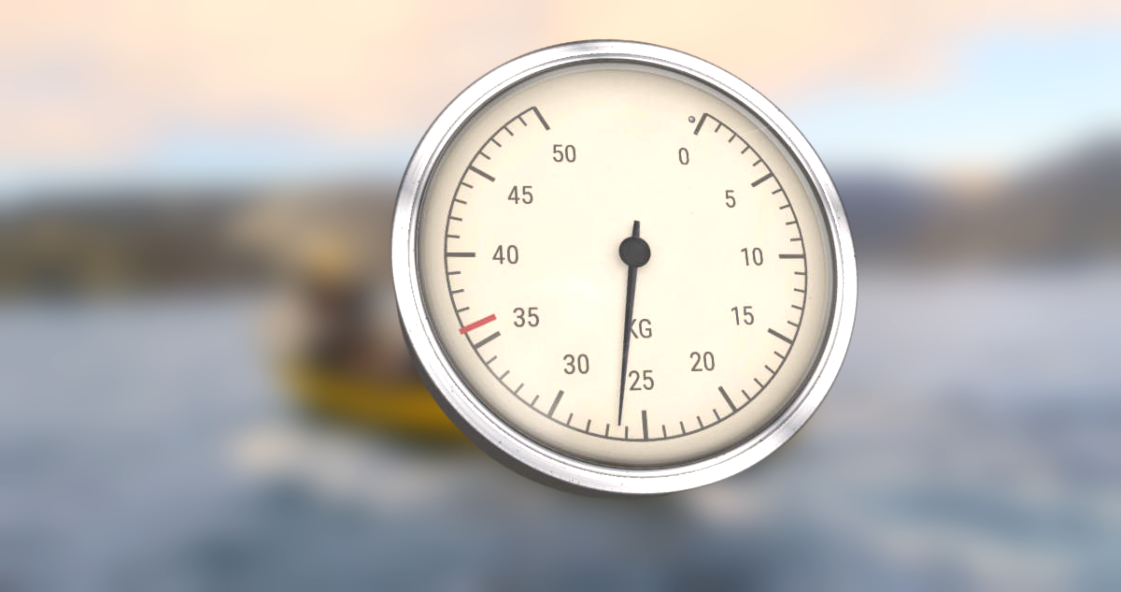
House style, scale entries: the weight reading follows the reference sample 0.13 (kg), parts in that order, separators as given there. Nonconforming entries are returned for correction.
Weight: 26.5 (kg)
